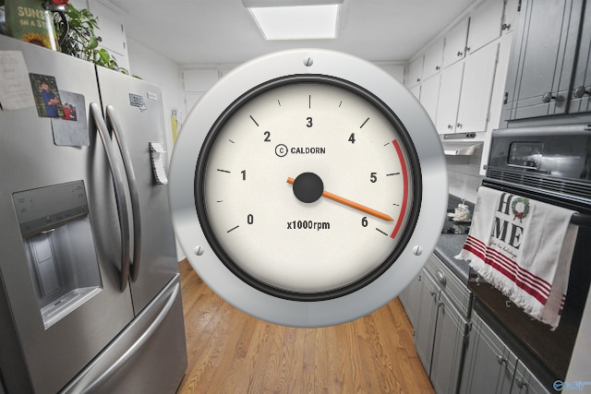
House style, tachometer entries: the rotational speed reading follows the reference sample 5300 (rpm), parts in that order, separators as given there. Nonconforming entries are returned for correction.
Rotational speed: 5750 (rpm)
